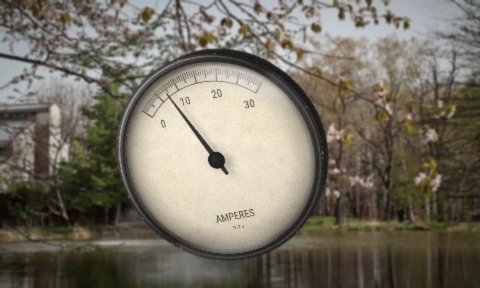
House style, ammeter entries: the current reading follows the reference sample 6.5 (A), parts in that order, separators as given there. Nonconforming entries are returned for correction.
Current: 7.5 (A)
